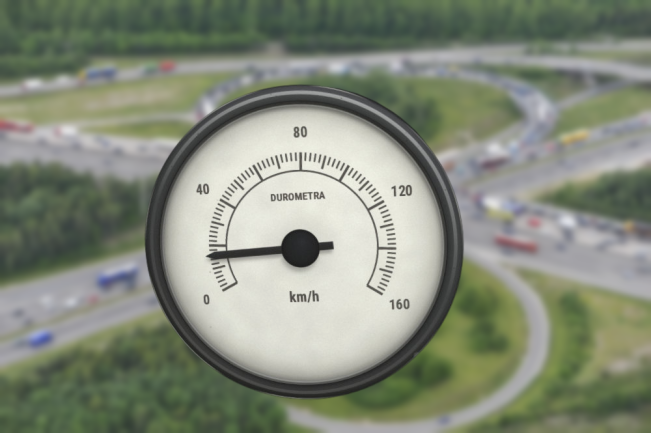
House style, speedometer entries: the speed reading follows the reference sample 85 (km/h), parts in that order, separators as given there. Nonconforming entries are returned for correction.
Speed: 16 (km/h)
